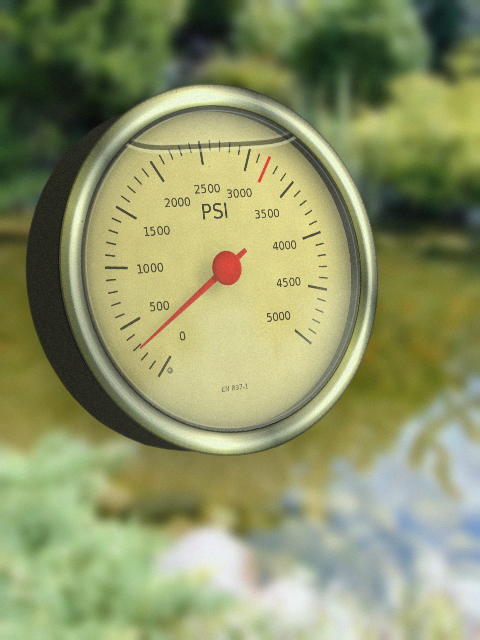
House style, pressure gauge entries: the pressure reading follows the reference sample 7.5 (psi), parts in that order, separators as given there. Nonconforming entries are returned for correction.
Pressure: 300 (psi)
